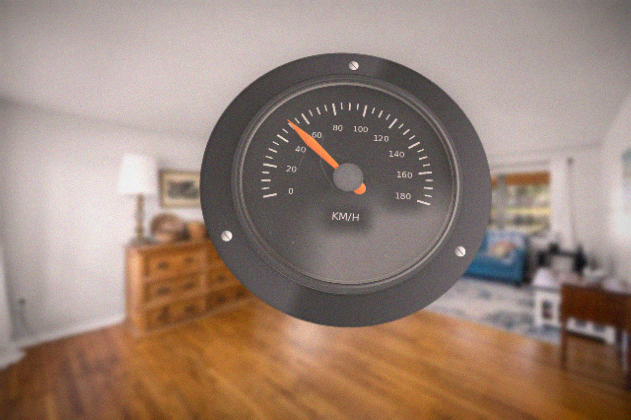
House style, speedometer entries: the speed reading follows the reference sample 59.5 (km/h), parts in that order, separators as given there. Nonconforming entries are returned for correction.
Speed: 50 (km/h)
